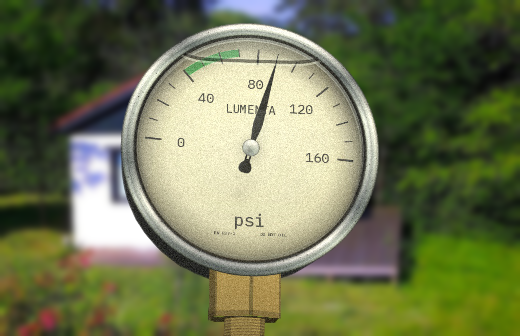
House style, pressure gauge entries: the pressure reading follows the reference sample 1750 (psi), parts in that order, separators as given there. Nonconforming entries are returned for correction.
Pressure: 90 (psi)
